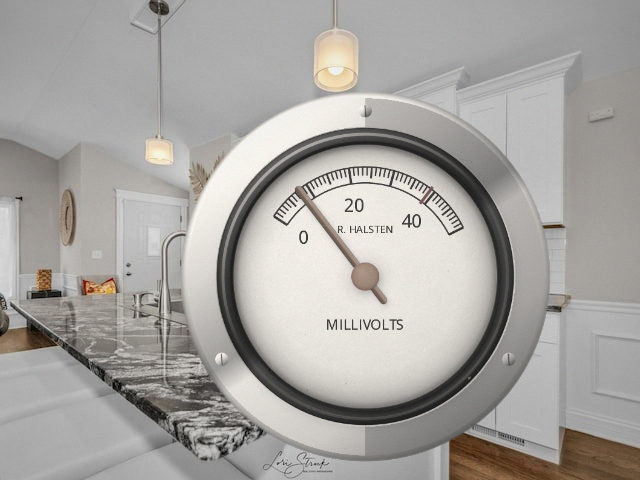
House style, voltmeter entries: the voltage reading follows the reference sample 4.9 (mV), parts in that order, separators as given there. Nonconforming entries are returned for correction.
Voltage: 8 (mV)
